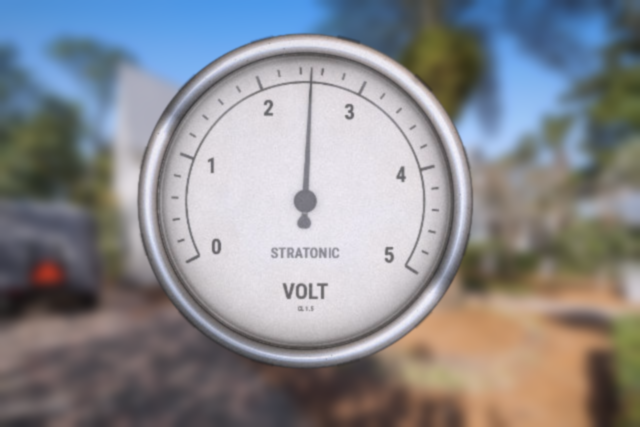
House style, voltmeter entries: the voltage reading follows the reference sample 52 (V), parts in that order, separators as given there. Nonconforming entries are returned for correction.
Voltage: 2.5 (V)
